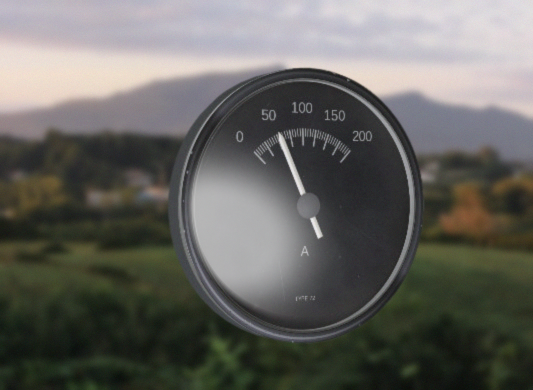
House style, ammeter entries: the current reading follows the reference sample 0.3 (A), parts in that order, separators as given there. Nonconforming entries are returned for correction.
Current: 50 (A)
